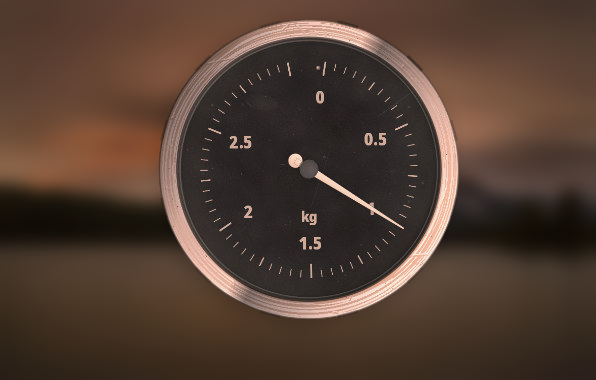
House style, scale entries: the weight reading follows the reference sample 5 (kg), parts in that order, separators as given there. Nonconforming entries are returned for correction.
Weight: 1 (kg)
